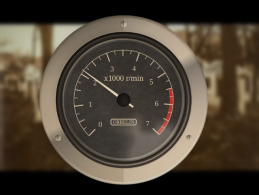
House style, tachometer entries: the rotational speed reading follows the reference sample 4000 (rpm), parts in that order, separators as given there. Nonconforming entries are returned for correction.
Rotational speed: 2125 (rpm)
